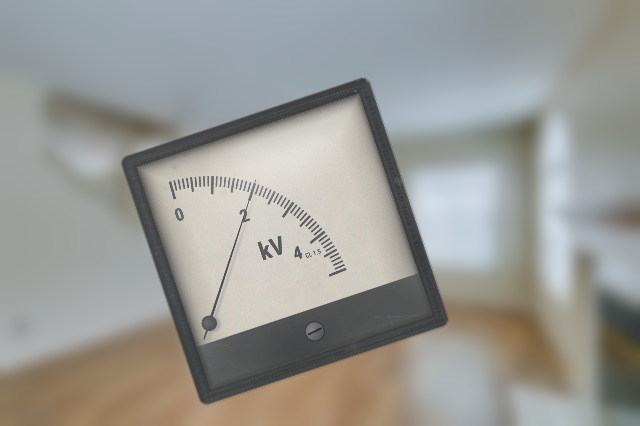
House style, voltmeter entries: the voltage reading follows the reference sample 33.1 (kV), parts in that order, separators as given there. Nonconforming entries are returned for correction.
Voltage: 2 (kV)
